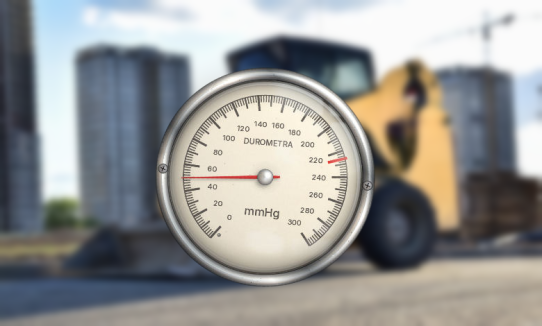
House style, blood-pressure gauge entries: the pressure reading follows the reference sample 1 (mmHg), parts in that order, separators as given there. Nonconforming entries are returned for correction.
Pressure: 50 (mmHg)
